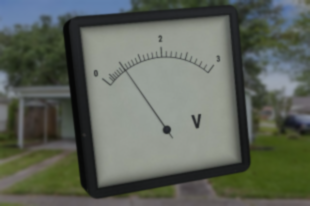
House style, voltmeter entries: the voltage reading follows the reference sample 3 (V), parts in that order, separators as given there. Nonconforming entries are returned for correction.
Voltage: 1 (V)
